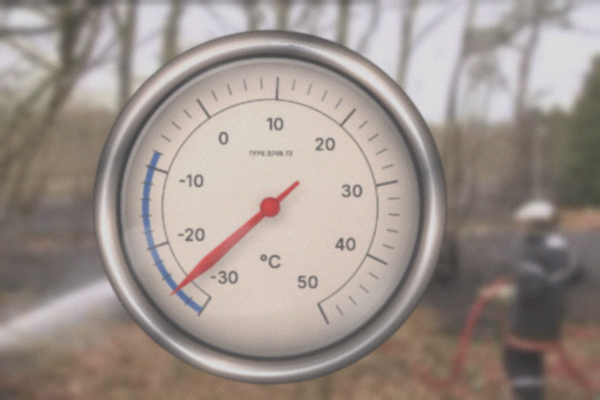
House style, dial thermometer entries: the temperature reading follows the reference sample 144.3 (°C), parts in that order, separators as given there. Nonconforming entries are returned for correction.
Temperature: -26 (°C)
